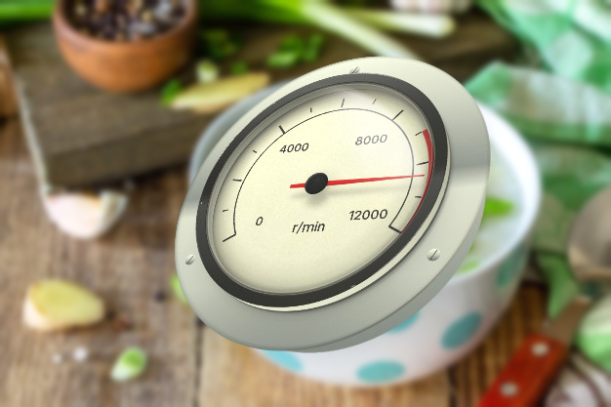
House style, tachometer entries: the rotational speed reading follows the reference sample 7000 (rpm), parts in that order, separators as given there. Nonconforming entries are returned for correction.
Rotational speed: 10500 (rpm)
